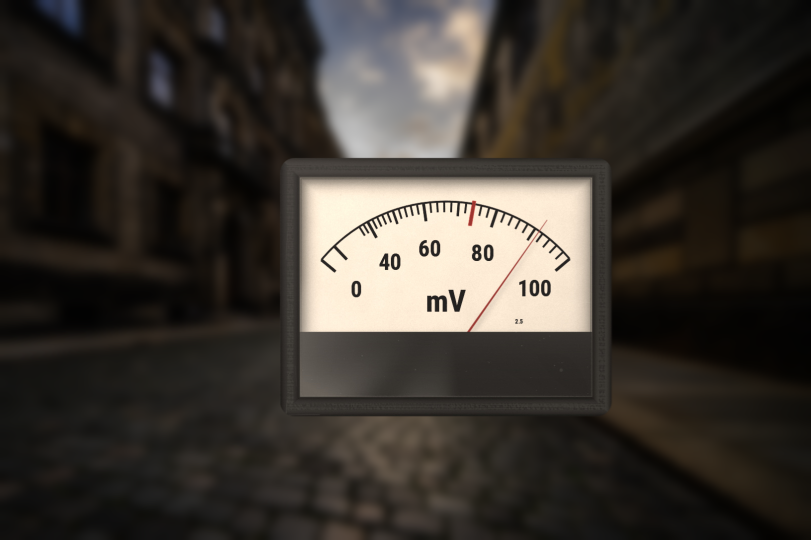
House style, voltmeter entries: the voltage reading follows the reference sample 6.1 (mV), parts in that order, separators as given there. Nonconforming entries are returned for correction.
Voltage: 91 (mV)
